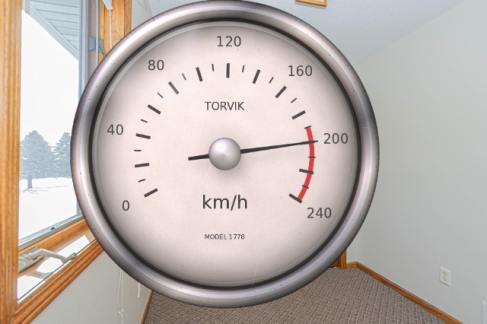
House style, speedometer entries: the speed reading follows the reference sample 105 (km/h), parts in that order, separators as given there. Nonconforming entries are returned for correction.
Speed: 200 (km/h)
